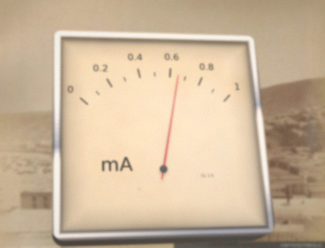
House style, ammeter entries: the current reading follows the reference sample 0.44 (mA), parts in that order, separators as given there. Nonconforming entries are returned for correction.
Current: 0.65 (mA)
